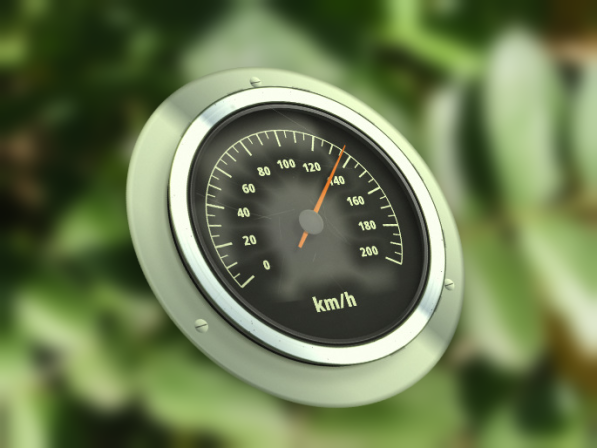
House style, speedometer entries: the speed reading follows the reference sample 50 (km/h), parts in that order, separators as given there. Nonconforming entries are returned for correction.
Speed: 135 (km/h)
